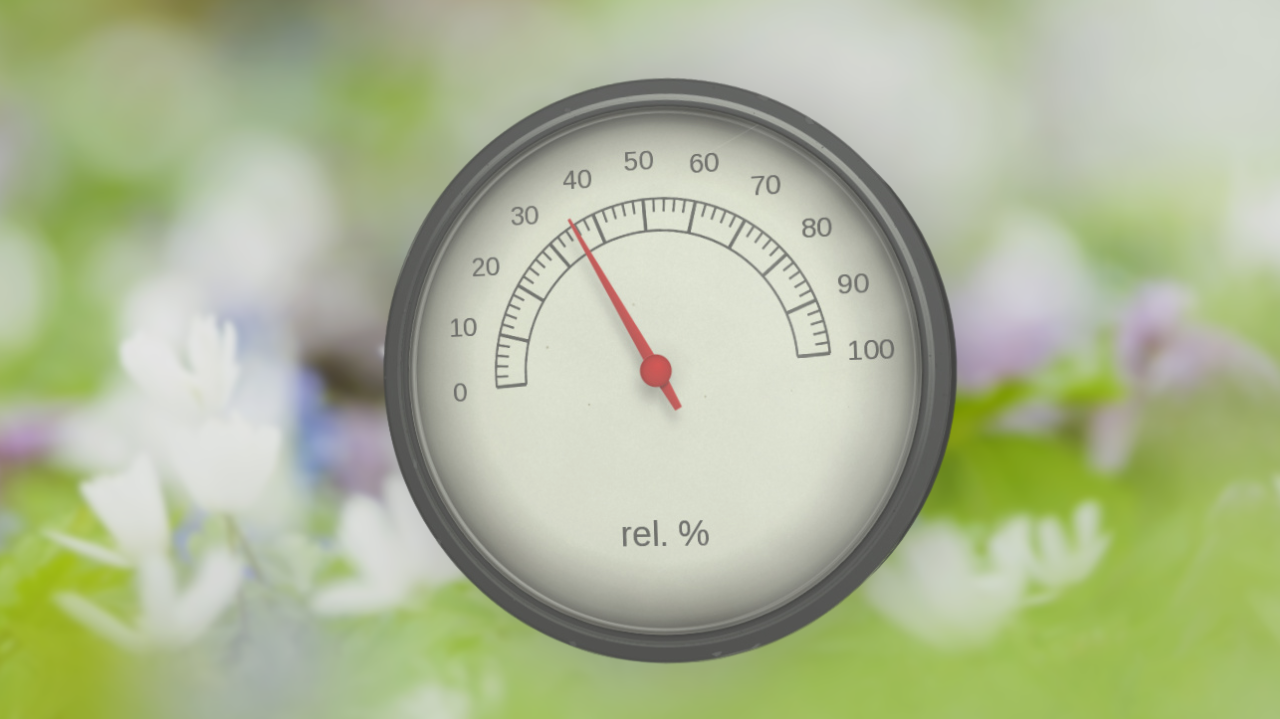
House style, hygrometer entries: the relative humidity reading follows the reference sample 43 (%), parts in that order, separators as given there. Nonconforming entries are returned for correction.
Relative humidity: 36 (%)
